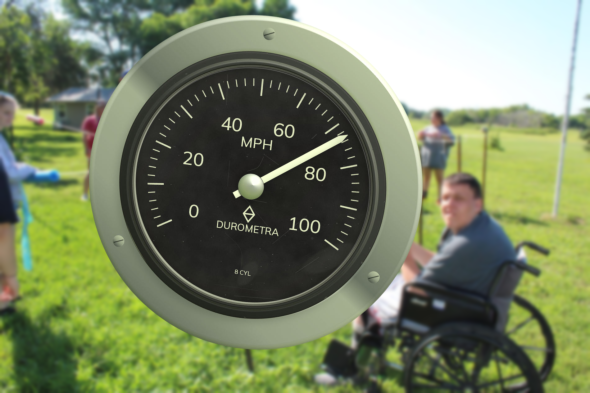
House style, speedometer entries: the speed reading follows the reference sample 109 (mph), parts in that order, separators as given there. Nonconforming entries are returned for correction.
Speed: 73 (mph)
